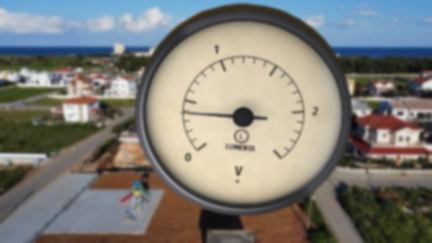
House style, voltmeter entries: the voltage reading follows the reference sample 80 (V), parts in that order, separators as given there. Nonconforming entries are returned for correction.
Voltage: 0.4 (V)
